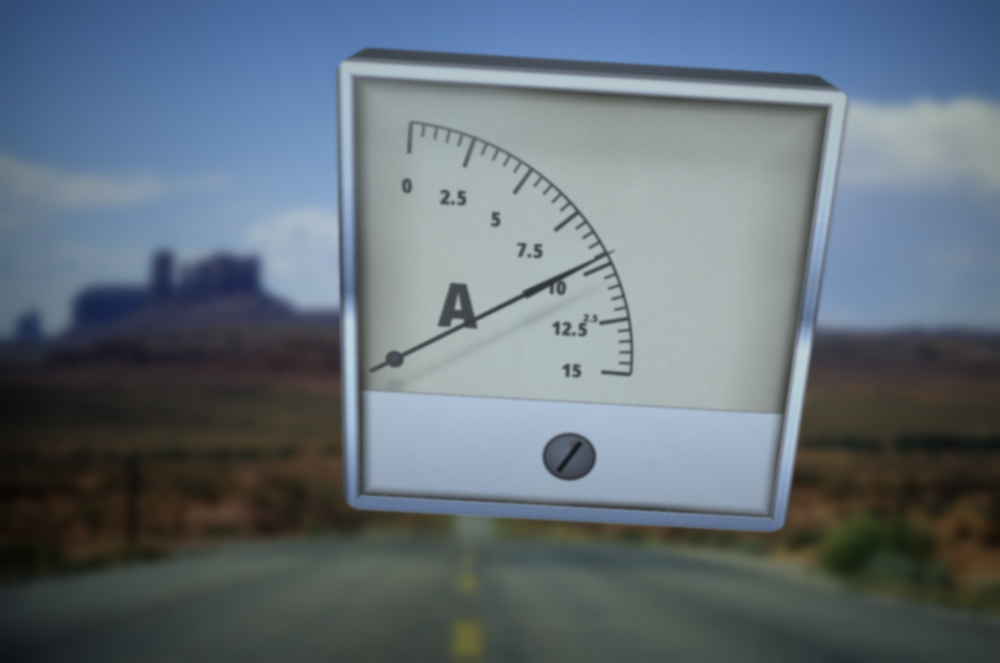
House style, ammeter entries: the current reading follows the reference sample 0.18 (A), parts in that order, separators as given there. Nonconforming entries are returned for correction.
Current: 9.5 (A)
